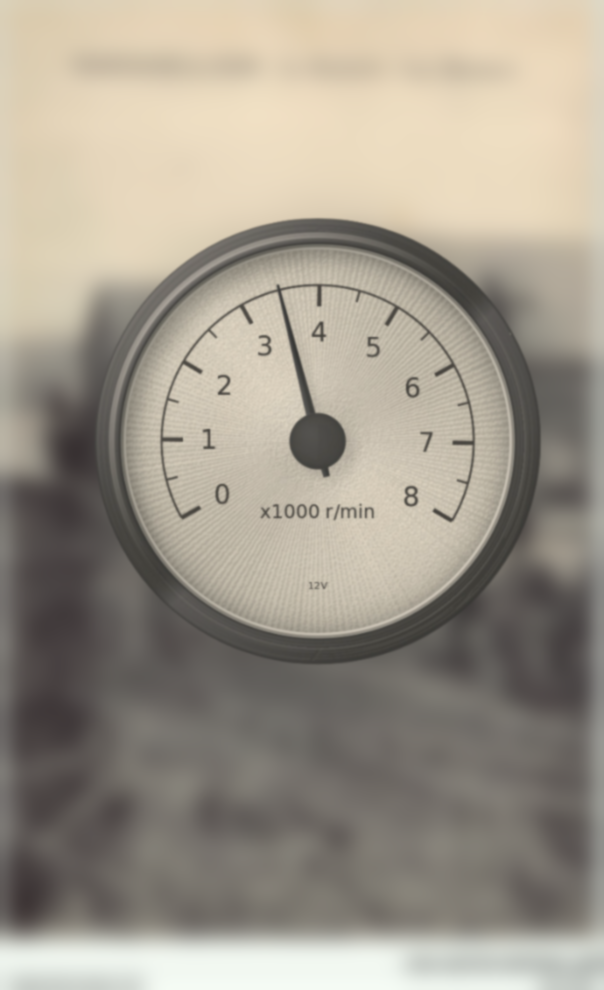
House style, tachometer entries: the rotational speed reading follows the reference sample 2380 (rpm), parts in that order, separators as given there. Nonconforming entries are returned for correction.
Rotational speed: 3500 (rpm)
